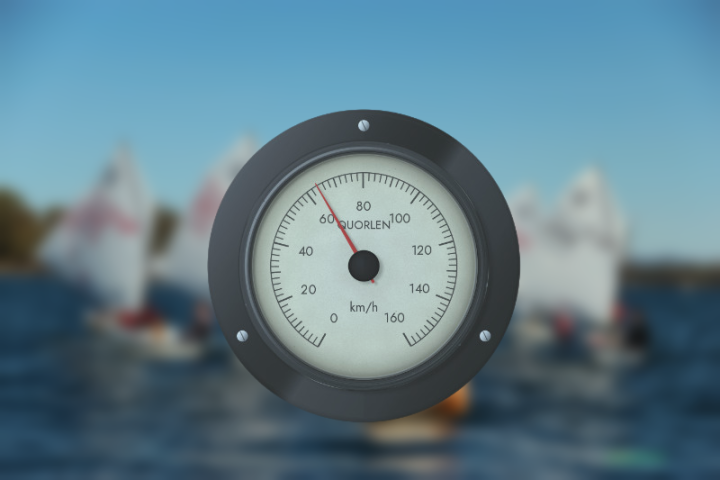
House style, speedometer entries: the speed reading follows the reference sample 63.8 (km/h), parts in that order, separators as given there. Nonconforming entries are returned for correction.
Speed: 64 (km/h)
